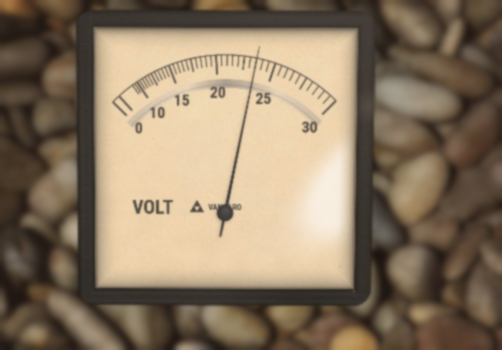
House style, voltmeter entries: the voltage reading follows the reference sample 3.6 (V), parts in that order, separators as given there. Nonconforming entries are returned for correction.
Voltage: 23.5 (V)
